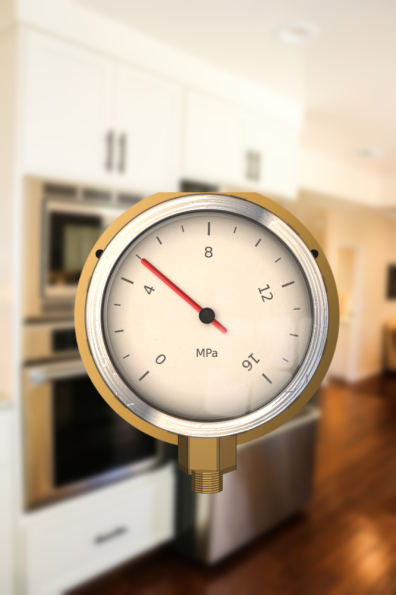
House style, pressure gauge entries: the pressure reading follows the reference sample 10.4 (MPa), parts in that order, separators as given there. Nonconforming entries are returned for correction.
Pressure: 5 (MPa)
